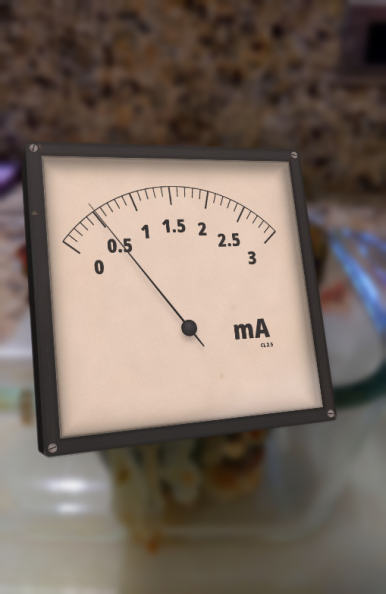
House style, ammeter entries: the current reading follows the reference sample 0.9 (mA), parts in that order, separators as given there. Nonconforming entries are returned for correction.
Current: 0.5 (mA)
